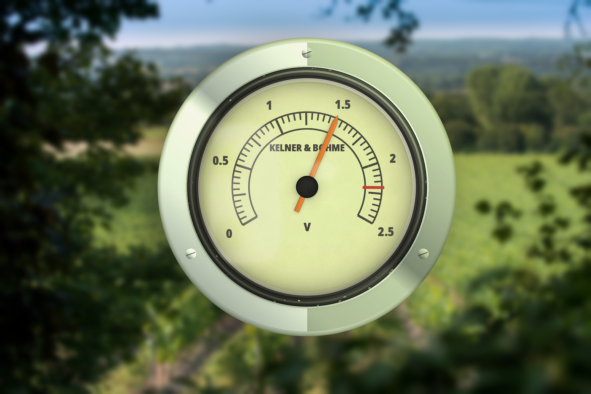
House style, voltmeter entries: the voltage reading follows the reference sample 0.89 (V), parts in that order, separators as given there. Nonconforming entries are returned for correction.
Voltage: 1.5 (V)
